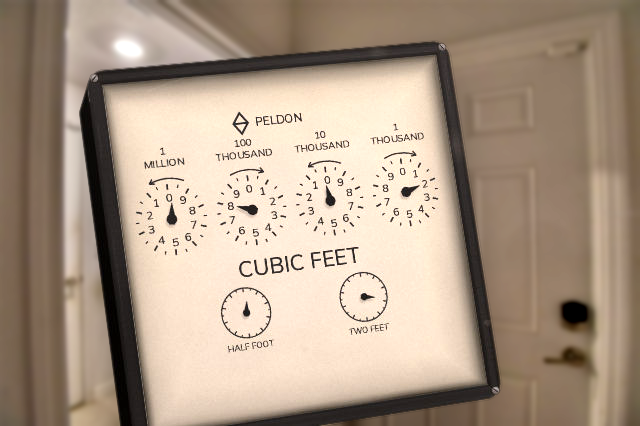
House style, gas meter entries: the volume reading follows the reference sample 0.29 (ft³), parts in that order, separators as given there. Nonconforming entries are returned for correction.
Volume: 980200 (ft³)
